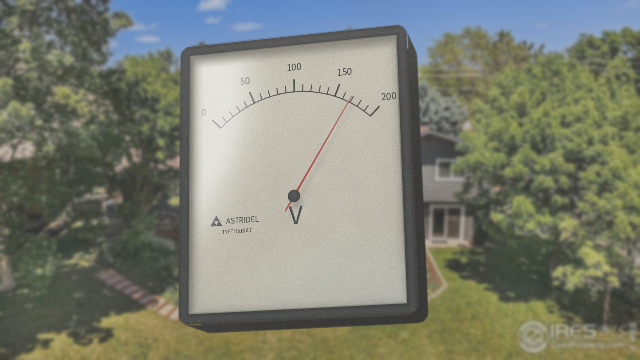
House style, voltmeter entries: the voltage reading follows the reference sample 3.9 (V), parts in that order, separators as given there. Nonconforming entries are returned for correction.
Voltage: 170 (V)
